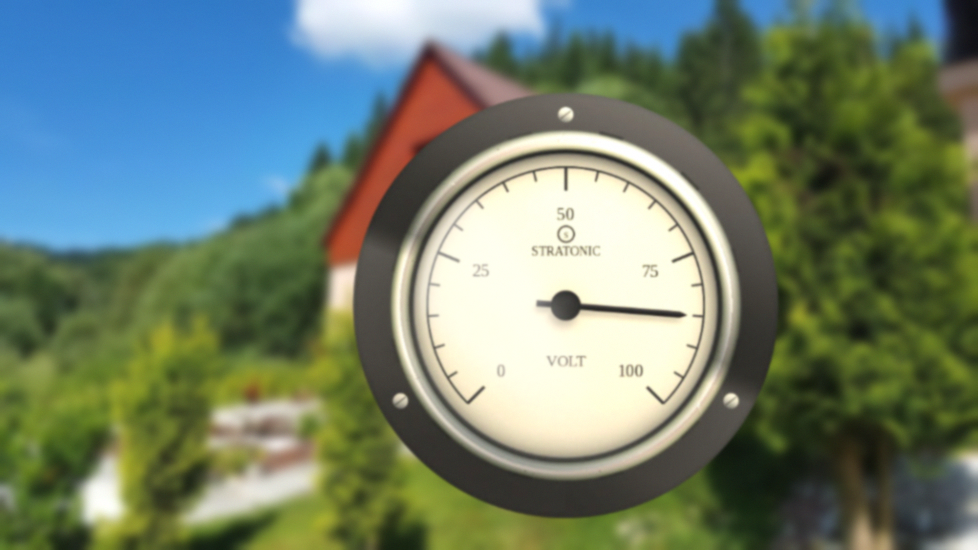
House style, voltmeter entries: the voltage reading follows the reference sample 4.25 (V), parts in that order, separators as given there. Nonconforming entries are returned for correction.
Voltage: 85 (V)
